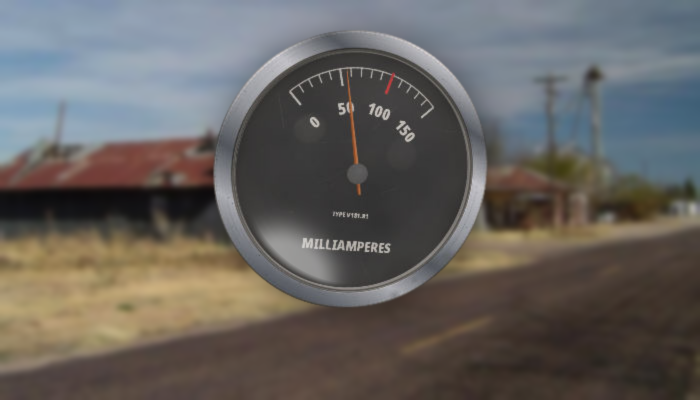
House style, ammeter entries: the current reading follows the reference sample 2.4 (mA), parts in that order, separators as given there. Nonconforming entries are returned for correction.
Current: 55 (mA)
